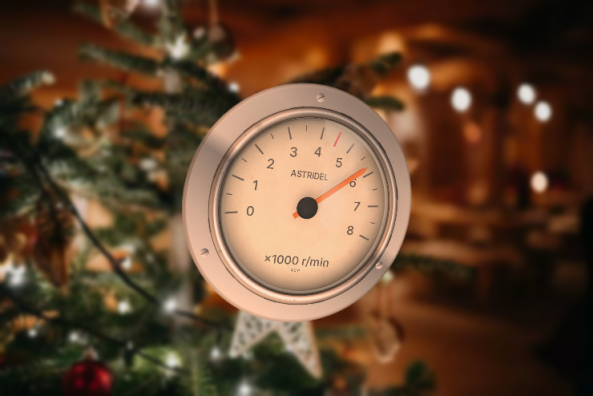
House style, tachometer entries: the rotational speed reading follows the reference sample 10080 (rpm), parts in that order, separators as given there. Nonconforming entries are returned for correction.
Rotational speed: 5750 (rpm)
